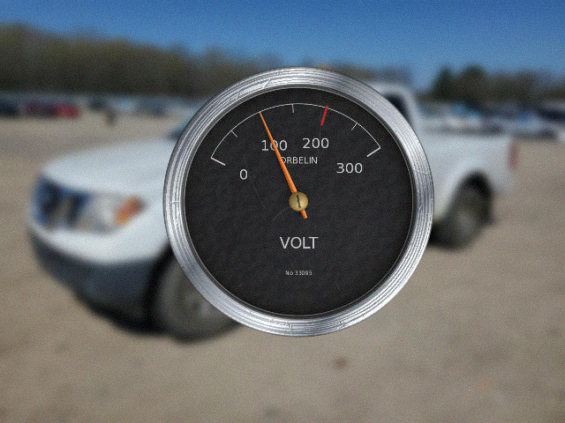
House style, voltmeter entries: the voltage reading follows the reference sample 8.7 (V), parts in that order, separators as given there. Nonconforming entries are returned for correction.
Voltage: 100 (V)
